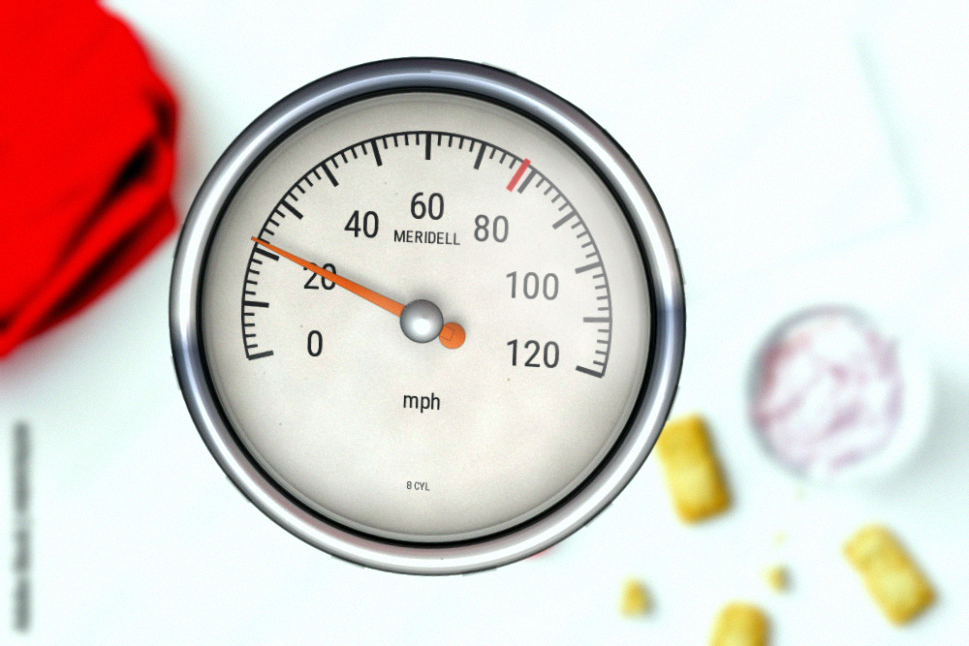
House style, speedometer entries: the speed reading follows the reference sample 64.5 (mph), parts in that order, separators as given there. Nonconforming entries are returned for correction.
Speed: 22 (mph)
